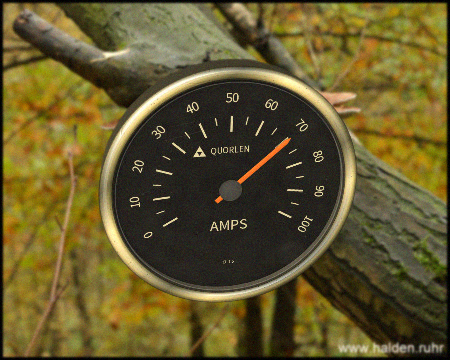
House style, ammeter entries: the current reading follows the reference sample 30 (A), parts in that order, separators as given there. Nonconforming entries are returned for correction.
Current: 70 (A)
